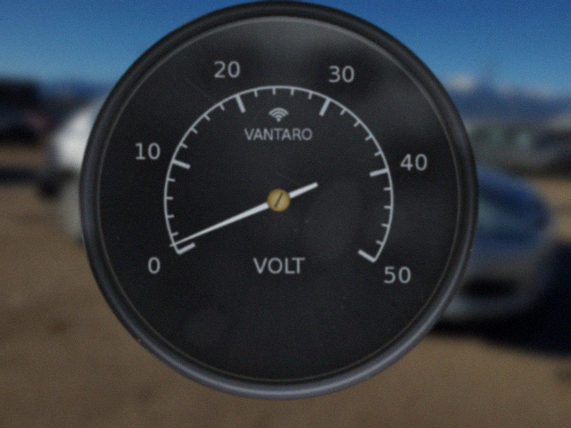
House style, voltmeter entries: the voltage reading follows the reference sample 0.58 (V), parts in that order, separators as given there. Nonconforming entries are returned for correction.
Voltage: 1 (V)
